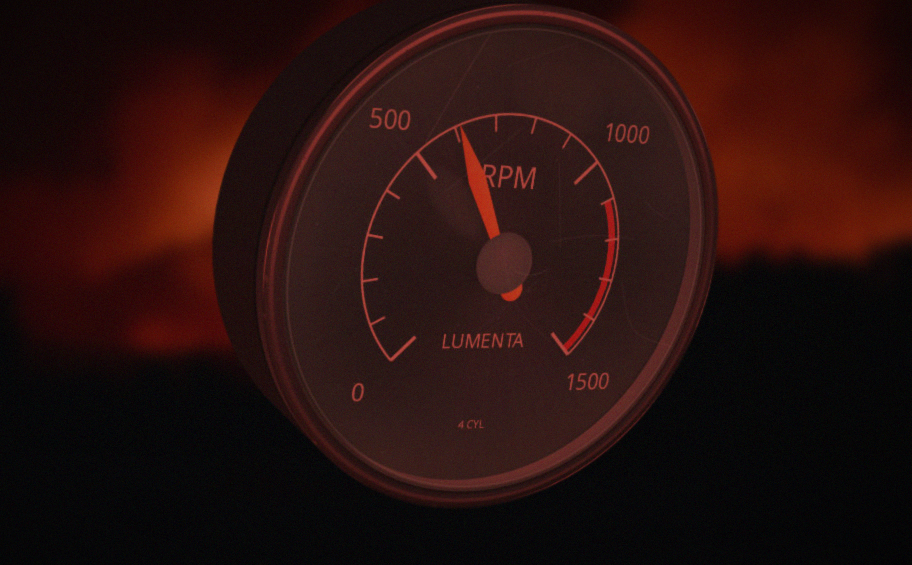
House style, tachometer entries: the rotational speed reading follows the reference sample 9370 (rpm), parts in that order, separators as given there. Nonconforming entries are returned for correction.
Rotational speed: 600 (rpm)
